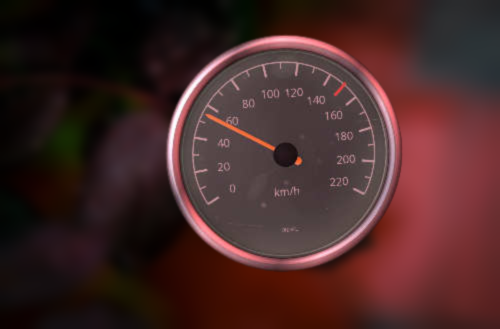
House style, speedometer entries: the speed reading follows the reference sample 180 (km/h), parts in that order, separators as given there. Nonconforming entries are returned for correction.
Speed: 55 (km/h)
